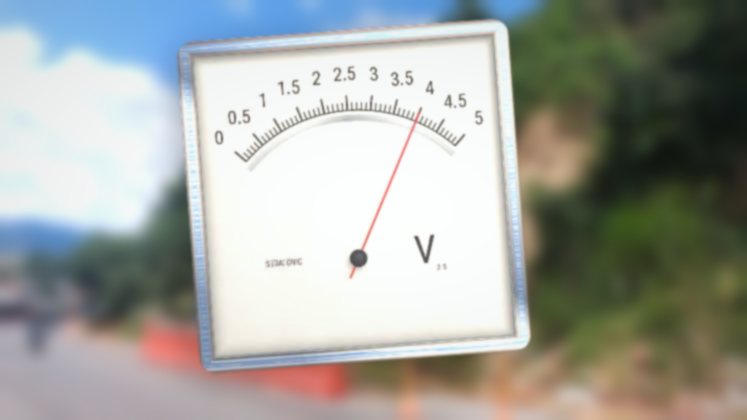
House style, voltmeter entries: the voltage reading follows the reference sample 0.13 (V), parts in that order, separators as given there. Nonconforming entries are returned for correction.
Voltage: 4 (V)
